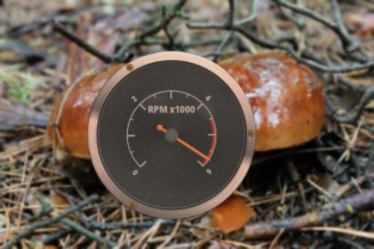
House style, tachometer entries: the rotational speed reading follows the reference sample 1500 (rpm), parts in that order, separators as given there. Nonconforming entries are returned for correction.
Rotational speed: 5750 (rpm)
